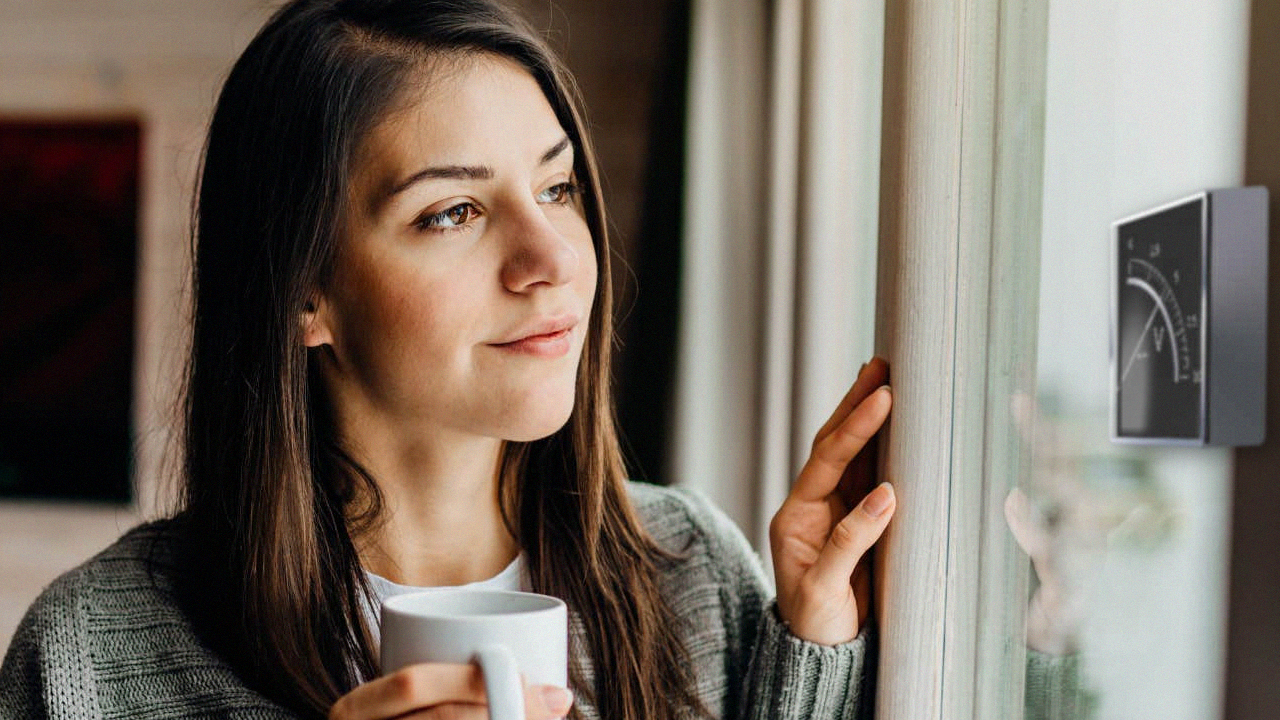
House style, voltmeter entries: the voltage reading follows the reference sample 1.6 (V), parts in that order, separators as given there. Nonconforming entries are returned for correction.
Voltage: 5 (V)
